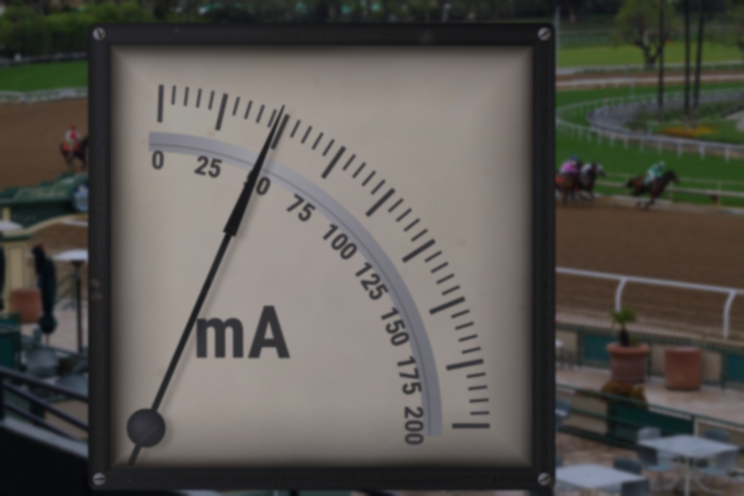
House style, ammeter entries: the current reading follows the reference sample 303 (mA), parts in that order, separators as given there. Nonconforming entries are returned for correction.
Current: 47.5 (mA)
